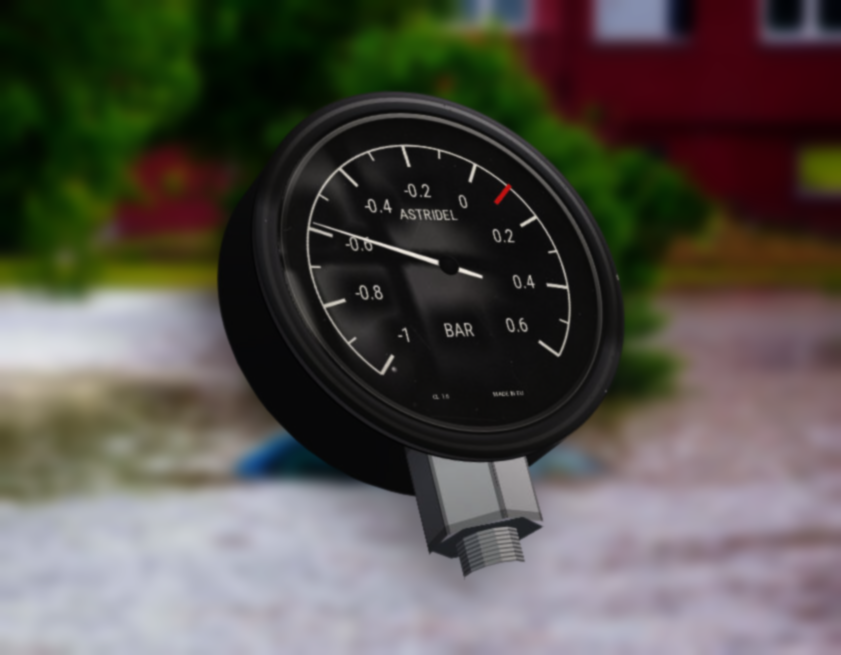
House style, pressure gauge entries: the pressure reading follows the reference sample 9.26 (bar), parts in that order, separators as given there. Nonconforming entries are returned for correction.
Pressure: -0.6 (bar)
